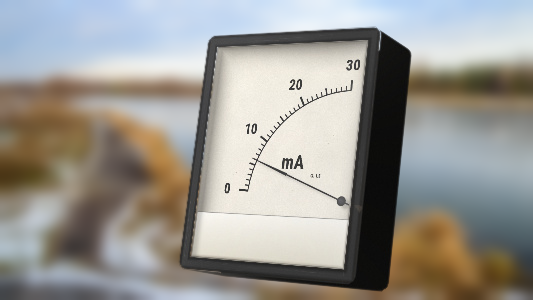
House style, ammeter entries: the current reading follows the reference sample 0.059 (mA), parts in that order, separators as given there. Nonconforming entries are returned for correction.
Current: 6 (mA)
